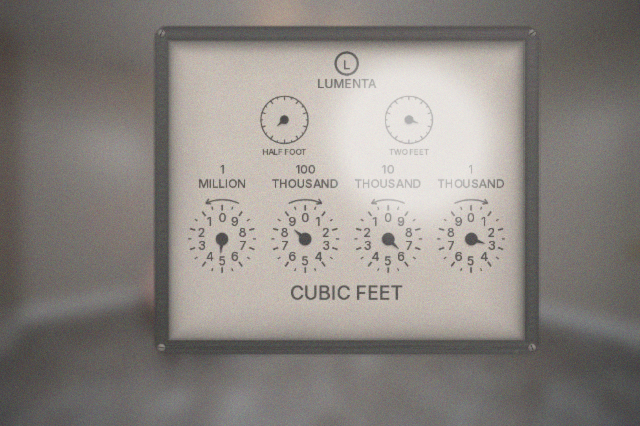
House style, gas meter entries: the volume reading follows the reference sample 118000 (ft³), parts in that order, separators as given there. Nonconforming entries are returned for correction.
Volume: 486300 (ft³)
